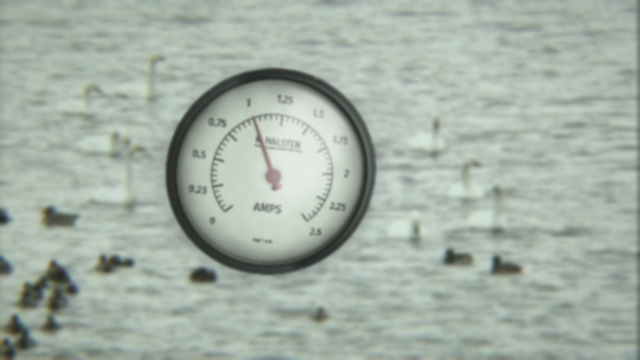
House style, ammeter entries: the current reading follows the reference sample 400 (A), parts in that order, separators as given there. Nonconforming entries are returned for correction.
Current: 1 (A)
